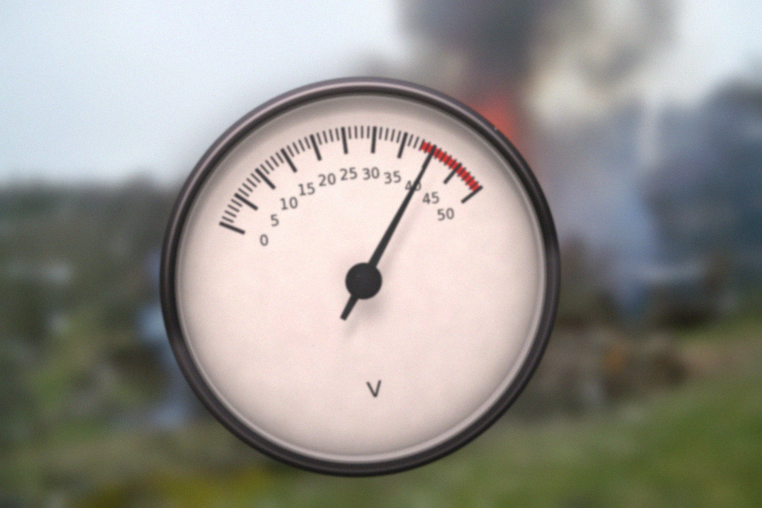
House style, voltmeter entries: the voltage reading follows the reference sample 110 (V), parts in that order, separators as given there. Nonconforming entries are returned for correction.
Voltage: 40 (V)
